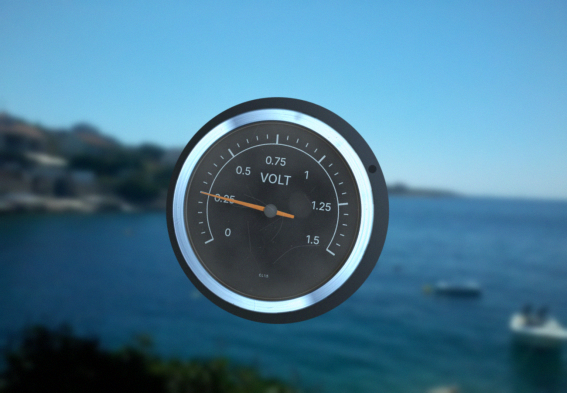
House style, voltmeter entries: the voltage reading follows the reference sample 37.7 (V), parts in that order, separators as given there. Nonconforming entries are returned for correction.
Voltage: 0.25 (V)
